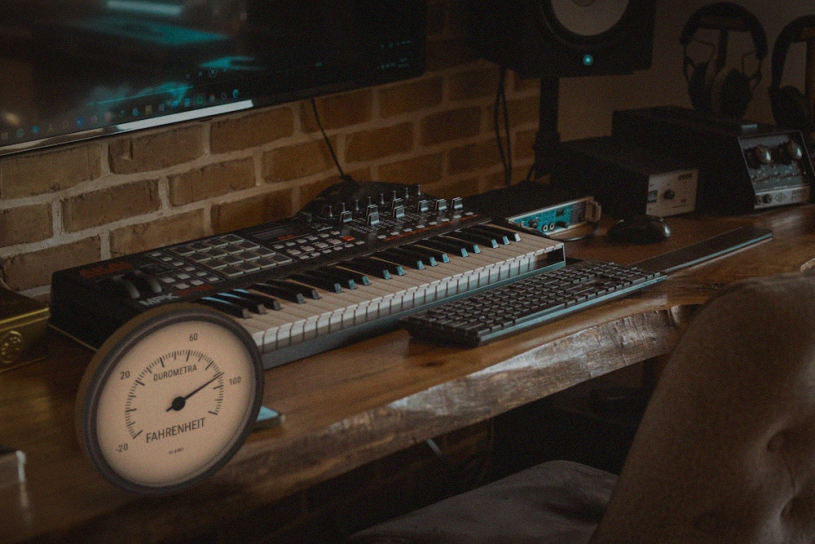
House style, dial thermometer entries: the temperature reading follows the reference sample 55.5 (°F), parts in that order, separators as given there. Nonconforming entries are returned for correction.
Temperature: 90 (°F)
